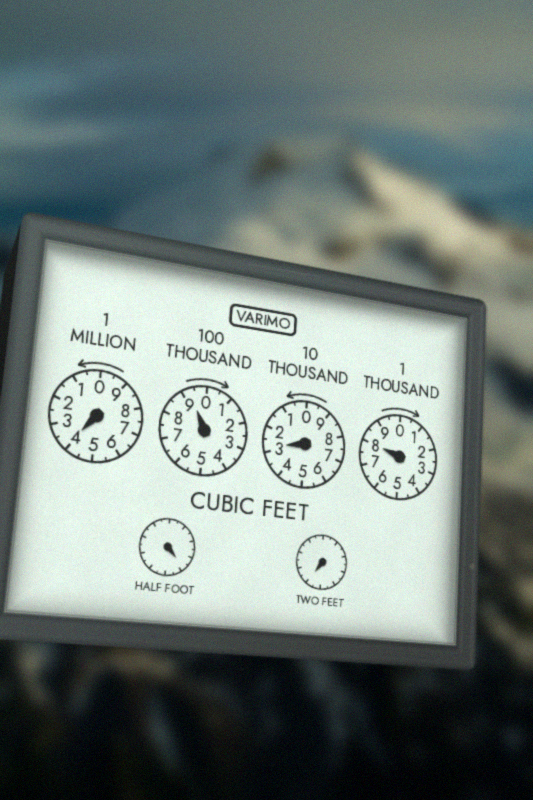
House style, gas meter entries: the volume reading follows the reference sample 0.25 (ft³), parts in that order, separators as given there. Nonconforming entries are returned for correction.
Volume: 392800 (ft³)
